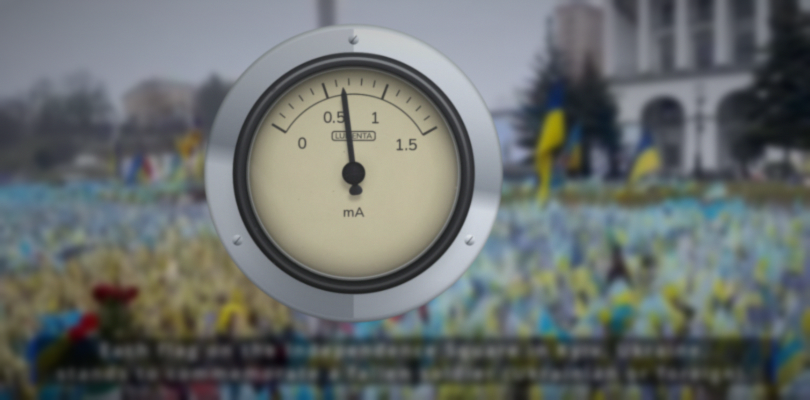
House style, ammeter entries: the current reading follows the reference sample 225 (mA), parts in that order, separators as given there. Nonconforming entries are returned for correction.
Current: 0.65 (mA)
